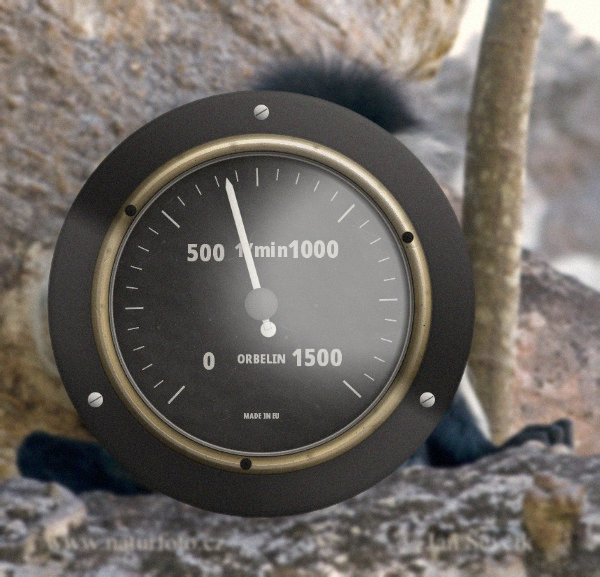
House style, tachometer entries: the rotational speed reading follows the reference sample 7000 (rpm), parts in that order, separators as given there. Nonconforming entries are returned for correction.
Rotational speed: 675 (rpm)
